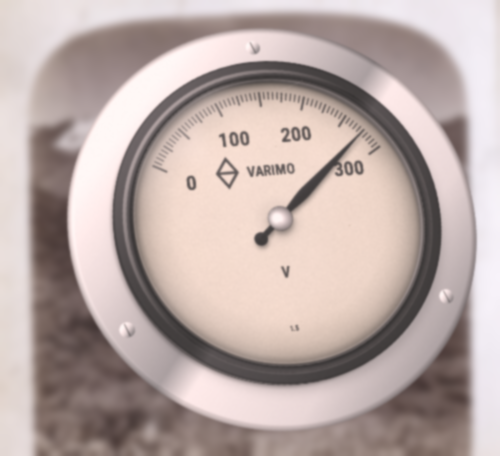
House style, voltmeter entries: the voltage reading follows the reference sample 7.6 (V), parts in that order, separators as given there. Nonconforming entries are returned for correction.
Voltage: 275 (V)
